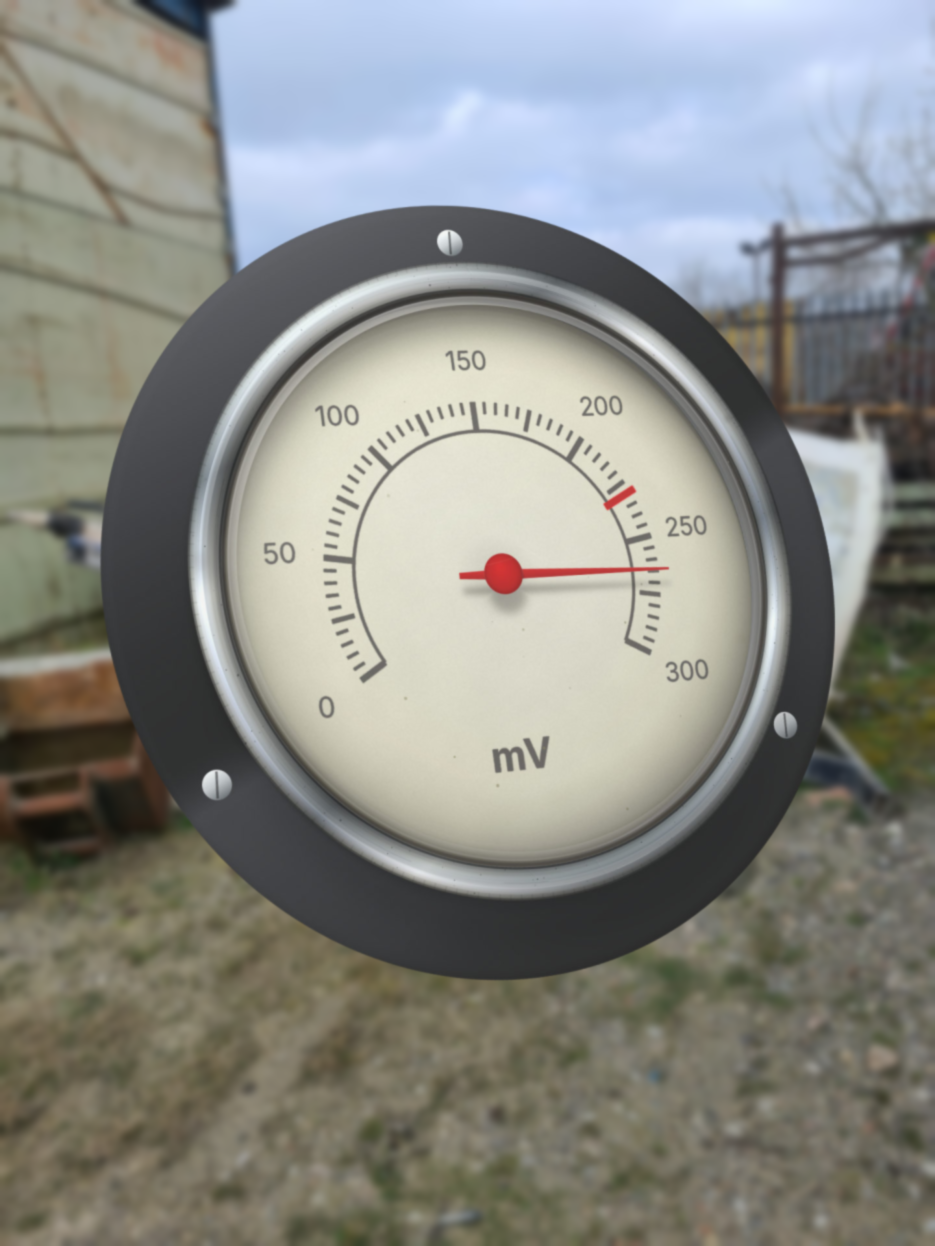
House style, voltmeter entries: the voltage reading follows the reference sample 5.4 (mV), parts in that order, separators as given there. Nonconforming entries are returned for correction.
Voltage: 265 (mV)
